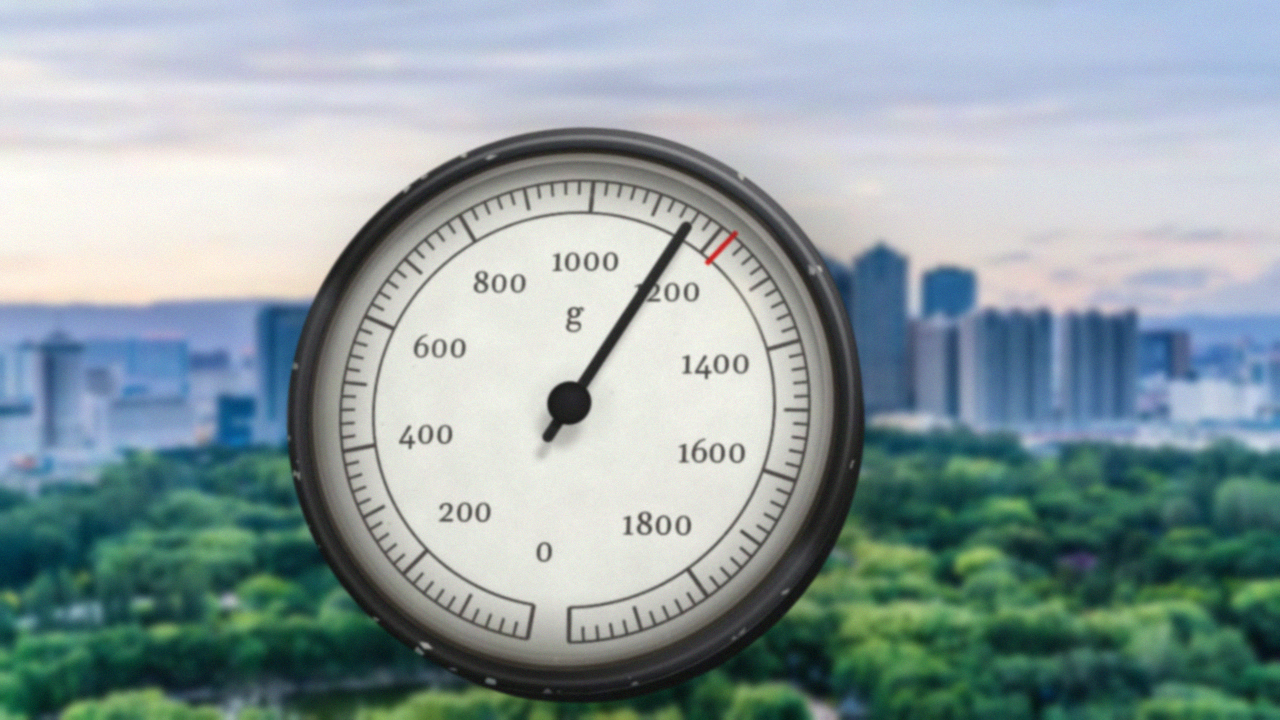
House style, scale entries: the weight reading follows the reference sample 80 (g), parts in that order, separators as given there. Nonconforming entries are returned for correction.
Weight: 1160 (g)
